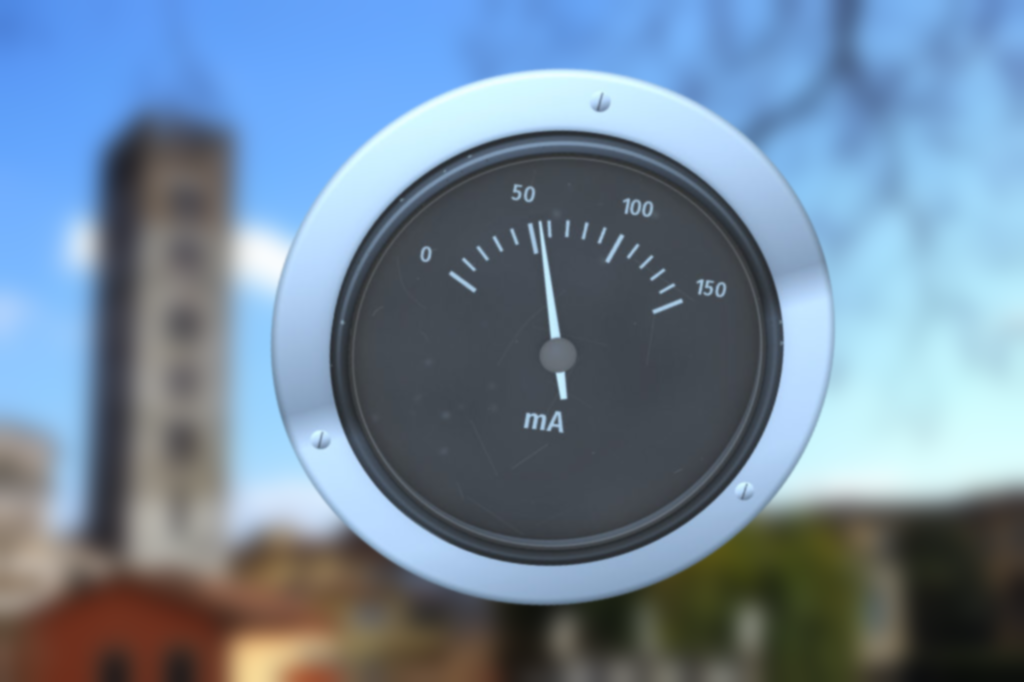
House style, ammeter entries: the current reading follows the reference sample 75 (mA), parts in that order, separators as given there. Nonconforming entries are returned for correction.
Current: 55 (mA)
